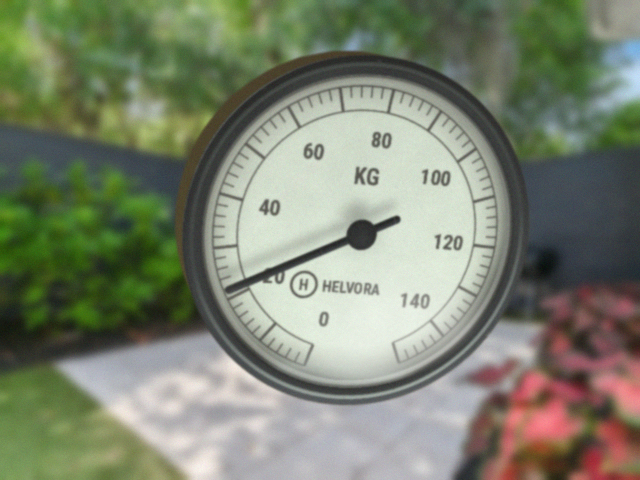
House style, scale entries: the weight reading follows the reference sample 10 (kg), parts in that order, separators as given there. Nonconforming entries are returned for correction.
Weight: 22 (kg)
